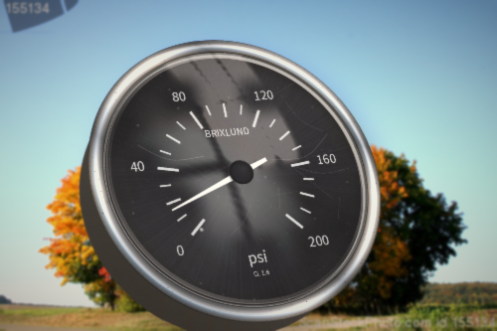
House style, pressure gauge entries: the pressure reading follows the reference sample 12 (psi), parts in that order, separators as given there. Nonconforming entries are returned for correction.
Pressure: 15 (psi)
